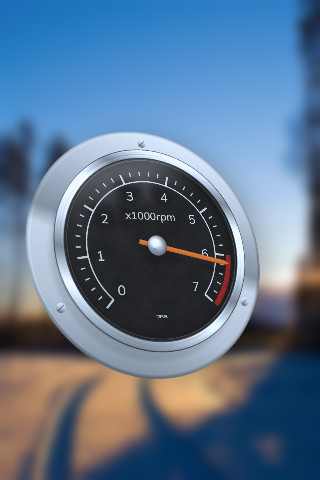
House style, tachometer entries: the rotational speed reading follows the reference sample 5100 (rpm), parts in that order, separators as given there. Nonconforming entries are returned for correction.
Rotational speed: 6200 (rpm)
